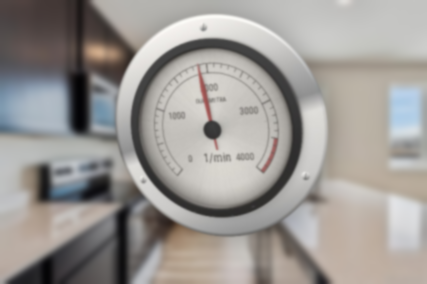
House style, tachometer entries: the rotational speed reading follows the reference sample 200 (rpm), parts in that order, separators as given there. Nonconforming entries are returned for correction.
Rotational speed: 1900 (rpm)
